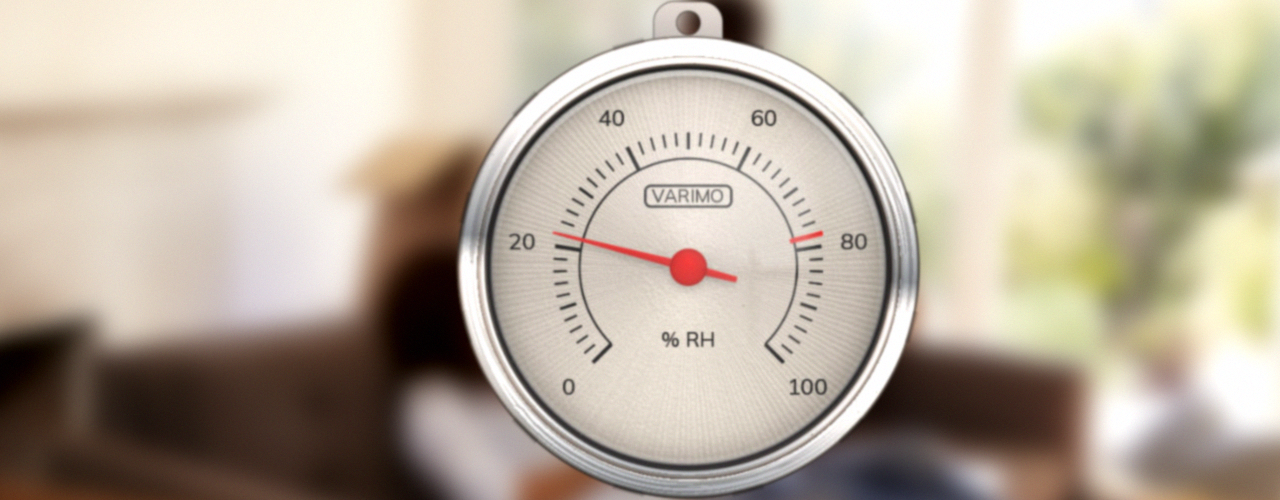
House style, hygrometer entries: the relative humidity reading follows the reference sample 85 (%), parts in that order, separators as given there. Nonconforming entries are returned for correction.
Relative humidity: 22 (%)
